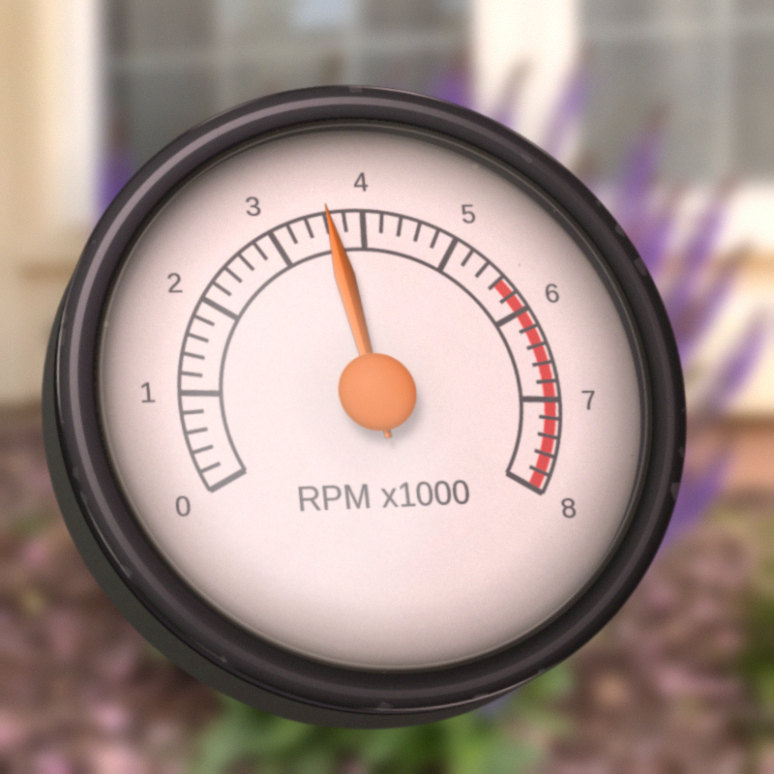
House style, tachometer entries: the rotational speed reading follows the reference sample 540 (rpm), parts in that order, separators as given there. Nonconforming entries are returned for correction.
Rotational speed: 3600 (rpm)
